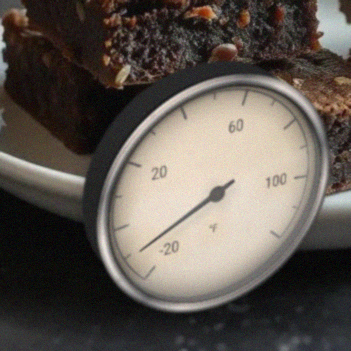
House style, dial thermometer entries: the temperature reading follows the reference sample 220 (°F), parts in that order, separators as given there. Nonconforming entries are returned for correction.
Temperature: -10 (°F)
